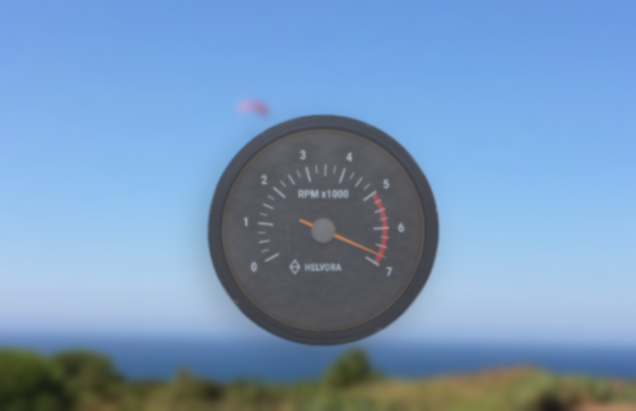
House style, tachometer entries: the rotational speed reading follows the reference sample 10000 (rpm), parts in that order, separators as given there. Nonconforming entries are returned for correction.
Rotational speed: 6750 (rpm)
